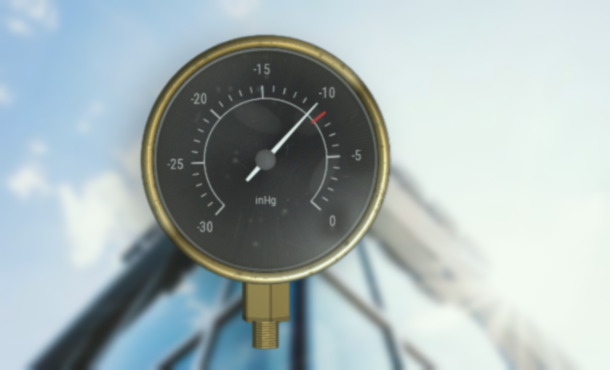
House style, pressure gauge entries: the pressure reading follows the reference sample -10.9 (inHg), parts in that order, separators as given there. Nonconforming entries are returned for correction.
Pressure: -10 (inHg)
